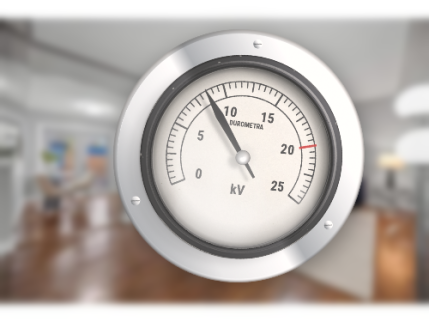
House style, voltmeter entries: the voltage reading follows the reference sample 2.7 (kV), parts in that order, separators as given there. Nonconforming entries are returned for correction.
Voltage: 8.5 (kV)
